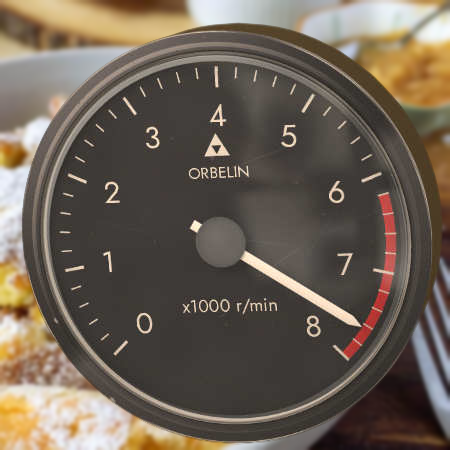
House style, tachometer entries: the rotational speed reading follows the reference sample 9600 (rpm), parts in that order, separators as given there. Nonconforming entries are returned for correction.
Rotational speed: 7600 (rpm)
